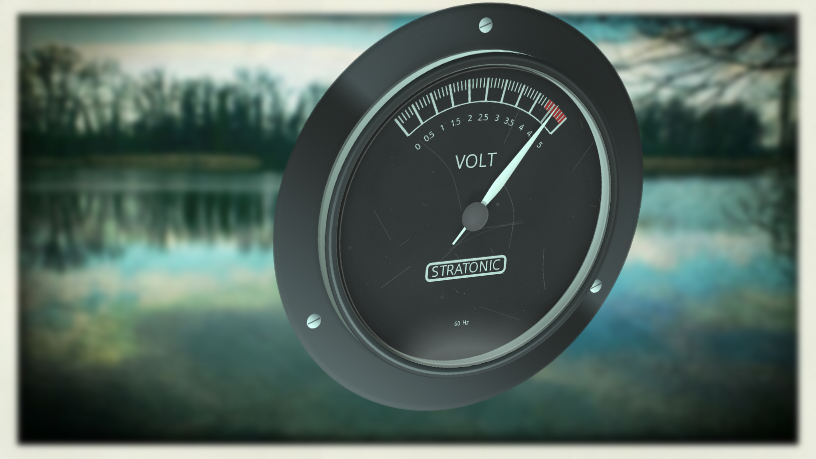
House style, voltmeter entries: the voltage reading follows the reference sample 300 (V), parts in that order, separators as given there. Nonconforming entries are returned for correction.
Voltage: 4.5 (V)
